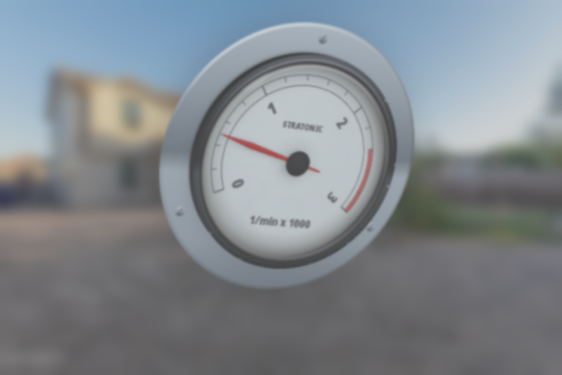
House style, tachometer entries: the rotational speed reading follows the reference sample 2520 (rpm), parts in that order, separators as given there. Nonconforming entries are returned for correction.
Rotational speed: 500 (rpm)
